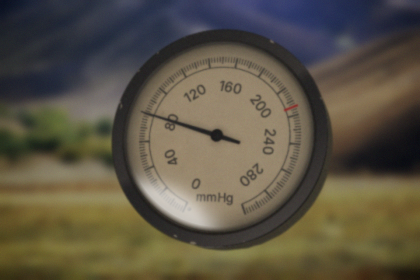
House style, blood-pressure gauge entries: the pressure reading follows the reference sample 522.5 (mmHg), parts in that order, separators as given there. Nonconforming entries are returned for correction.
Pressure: 80 (mmHg)
